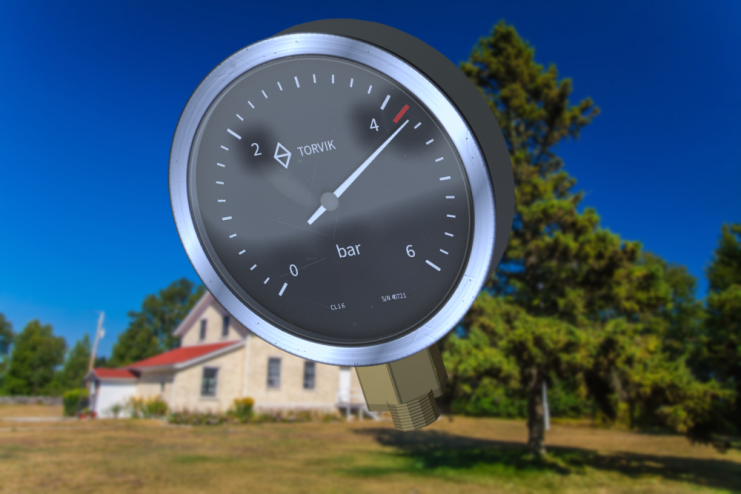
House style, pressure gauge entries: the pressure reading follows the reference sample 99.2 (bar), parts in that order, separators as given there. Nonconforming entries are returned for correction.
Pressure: 4.3 (bar)
